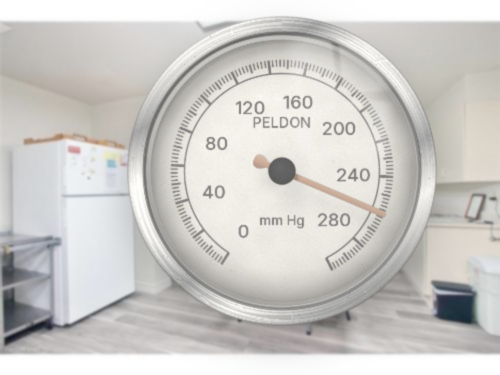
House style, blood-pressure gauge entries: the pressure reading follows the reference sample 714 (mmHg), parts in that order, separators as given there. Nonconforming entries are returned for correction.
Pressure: 260 (mmHg)
